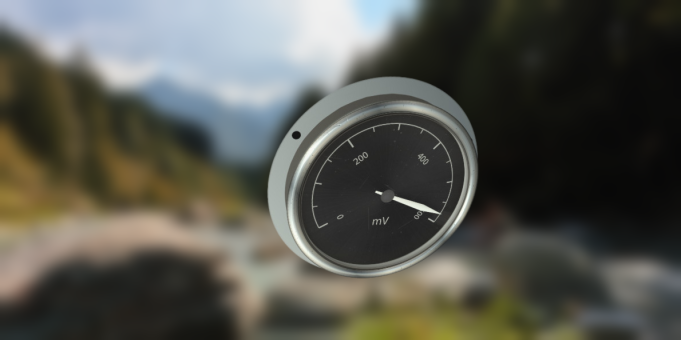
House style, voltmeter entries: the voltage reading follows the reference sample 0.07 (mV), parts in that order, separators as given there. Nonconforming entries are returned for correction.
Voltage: 575 (mV)
